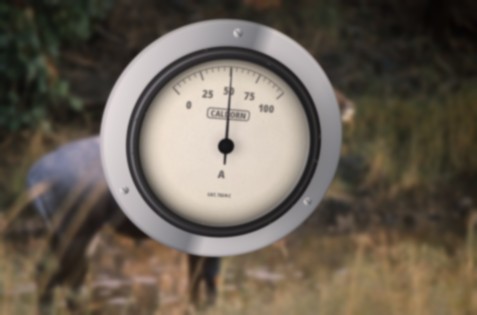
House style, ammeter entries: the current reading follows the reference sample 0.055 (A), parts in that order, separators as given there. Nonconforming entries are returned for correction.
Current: 50 (A)
